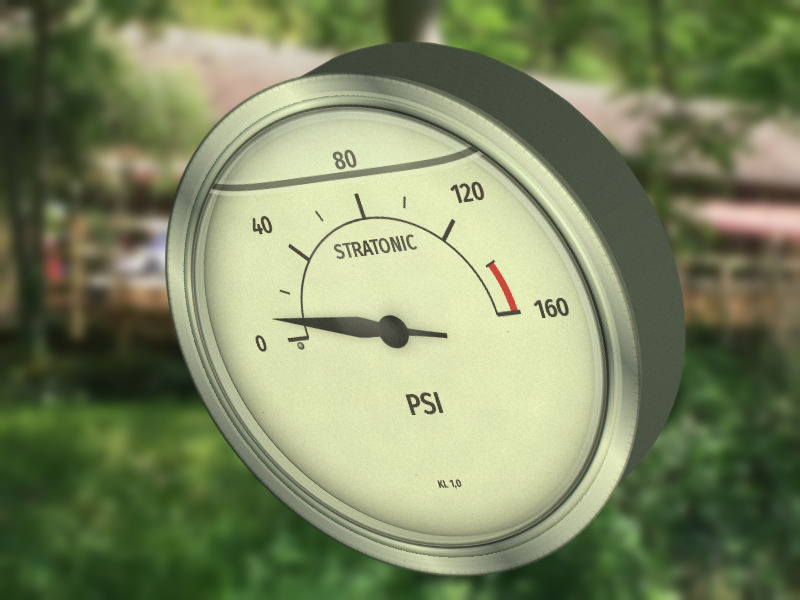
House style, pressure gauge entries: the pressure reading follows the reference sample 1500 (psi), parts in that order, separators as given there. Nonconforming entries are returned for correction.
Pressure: 10 (psi)
